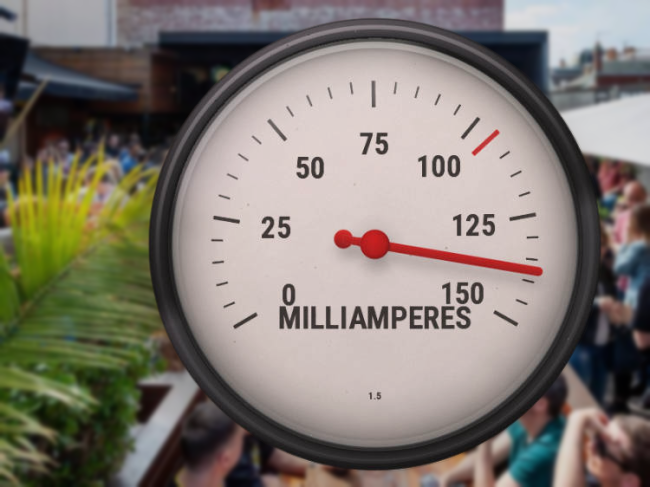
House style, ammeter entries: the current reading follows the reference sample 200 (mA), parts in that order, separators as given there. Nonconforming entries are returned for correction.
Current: 137.5 (mA)
